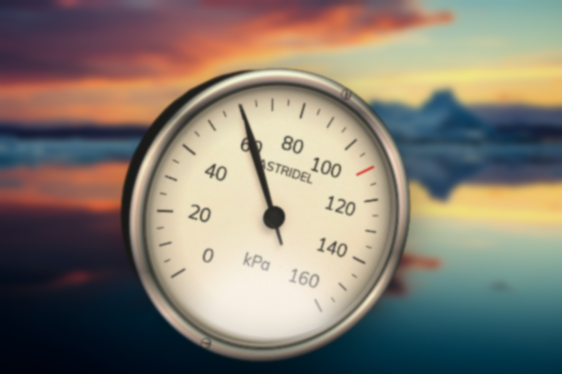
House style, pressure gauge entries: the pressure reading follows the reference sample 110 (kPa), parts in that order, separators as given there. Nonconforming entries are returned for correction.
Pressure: 60 (kPa)
